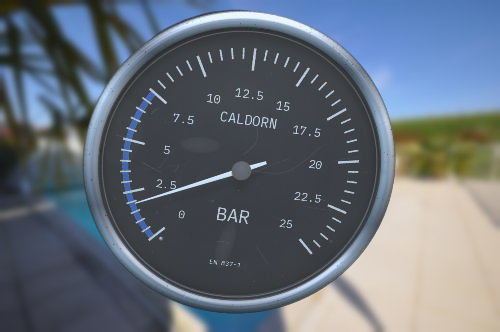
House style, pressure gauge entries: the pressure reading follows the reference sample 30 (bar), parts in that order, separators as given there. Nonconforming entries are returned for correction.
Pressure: 2 (bar)
